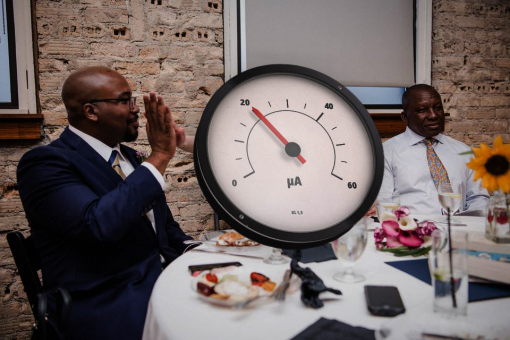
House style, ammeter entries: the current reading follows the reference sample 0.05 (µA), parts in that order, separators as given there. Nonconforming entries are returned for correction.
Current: 20 (µA)
